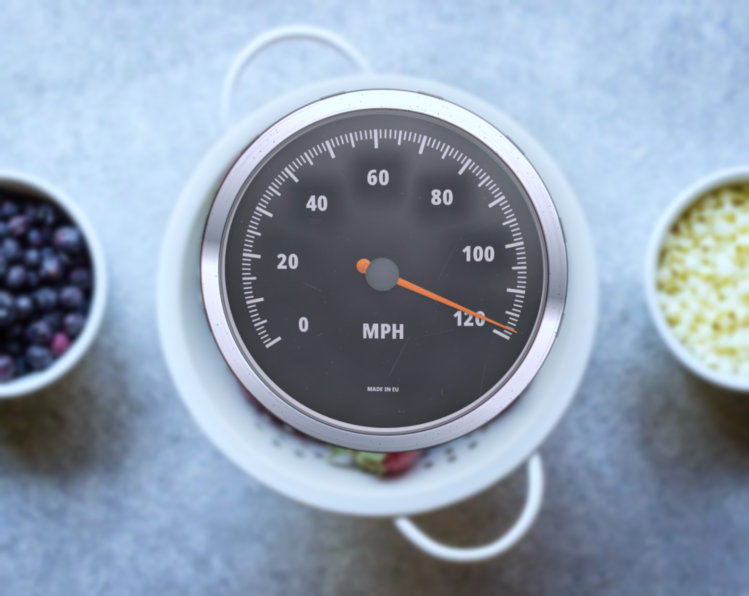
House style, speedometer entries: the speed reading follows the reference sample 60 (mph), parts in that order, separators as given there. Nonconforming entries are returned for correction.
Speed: 118 (mph)
